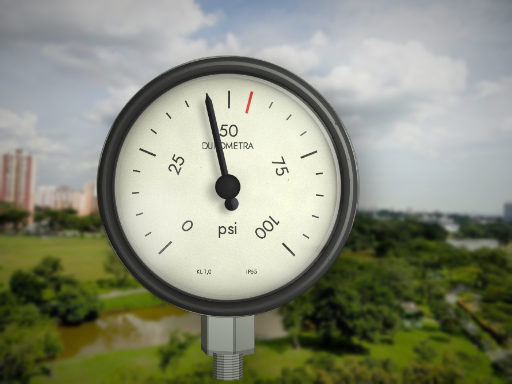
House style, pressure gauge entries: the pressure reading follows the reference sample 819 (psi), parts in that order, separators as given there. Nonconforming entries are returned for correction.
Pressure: 45 (psi)
